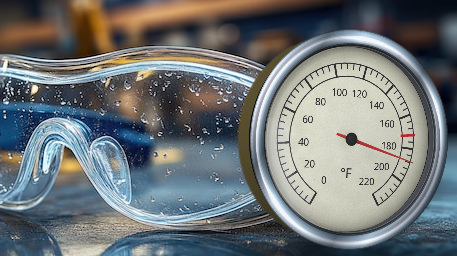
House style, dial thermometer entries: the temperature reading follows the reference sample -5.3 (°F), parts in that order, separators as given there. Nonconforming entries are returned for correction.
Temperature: 188 (°F)
